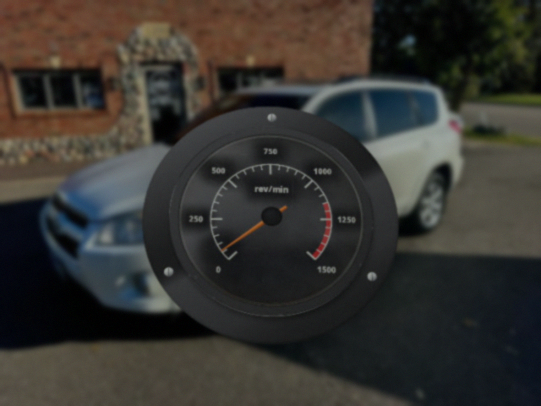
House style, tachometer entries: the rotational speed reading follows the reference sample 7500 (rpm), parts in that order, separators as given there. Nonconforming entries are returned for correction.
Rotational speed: 50 (rpm)
